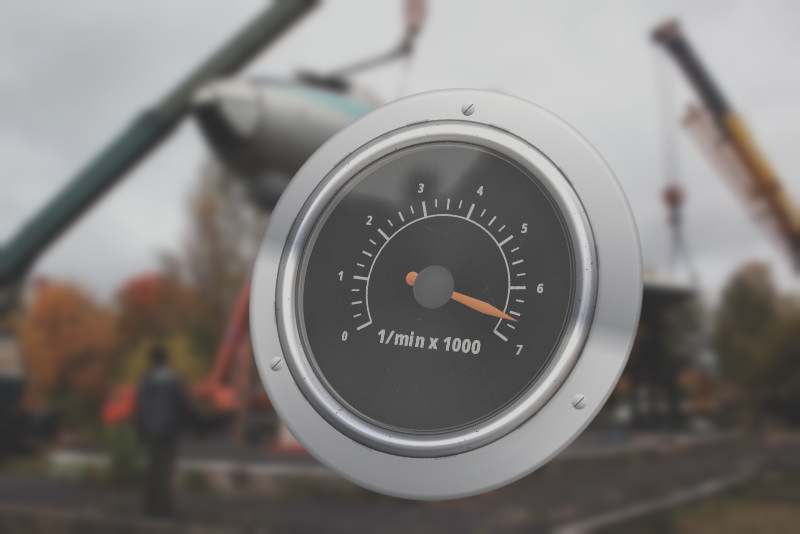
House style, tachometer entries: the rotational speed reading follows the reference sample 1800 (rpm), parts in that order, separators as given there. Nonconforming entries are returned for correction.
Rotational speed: 6625 (rpm)
